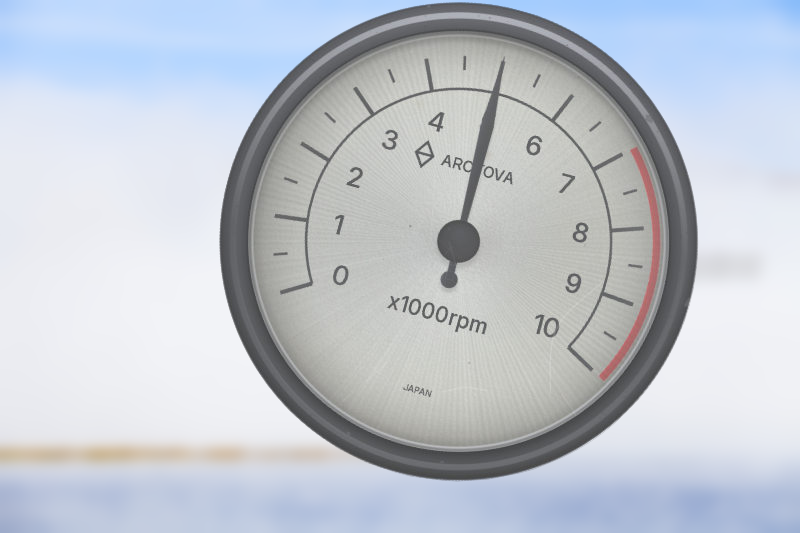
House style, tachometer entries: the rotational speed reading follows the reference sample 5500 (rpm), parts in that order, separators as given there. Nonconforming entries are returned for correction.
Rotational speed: 5000 (rpm)
